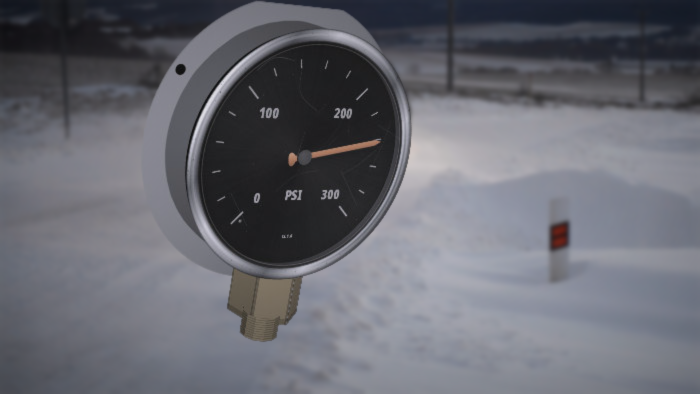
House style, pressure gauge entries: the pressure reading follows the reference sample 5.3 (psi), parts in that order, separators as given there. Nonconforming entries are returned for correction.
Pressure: 240 (psi)
